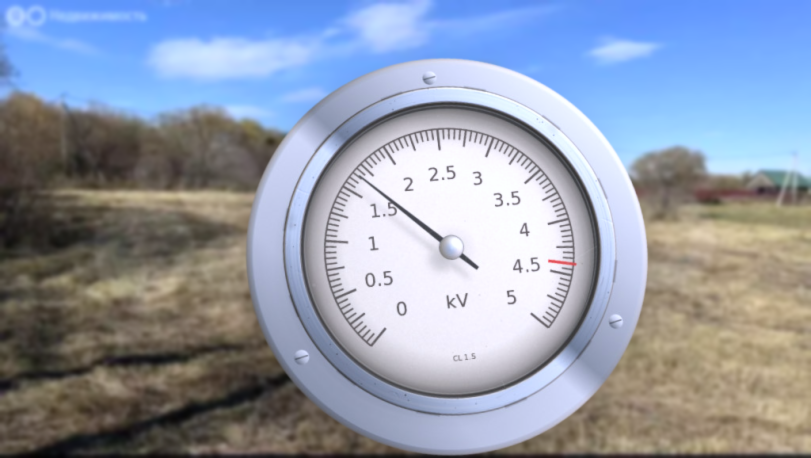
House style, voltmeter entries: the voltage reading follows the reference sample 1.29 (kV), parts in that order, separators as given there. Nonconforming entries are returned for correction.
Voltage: 1.65 (kV)
